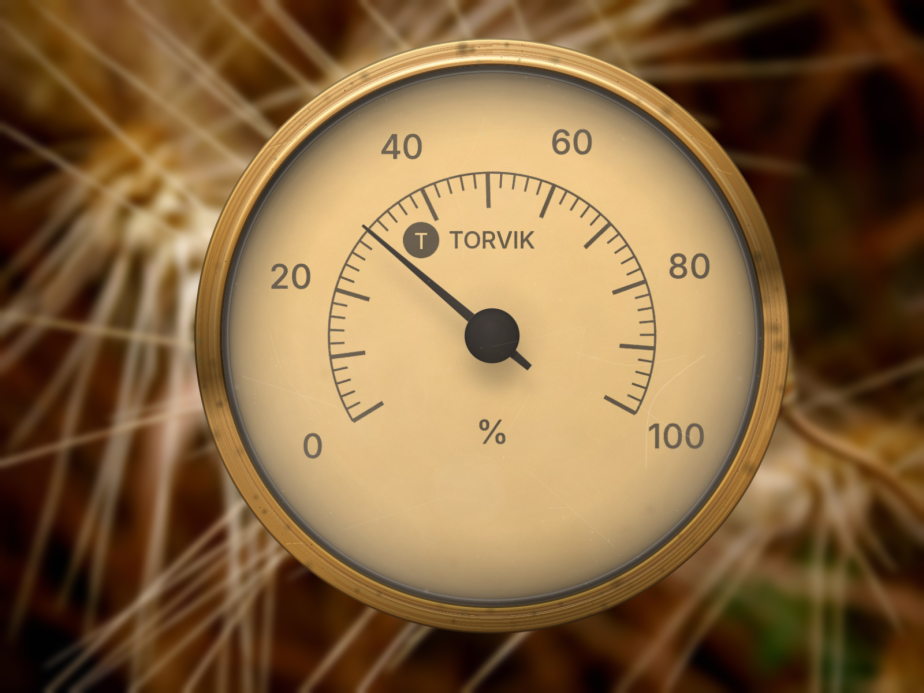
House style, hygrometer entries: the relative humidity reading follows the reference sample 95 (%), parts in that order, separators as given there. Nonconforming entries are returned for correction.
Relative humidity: 30 (%)
